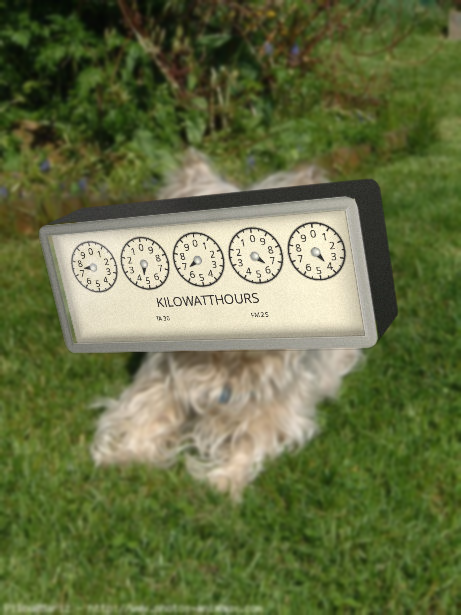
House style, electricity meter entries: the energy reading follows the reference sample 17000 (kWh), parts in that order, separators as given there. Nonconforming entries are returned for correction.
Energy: 74664 (kWh)
